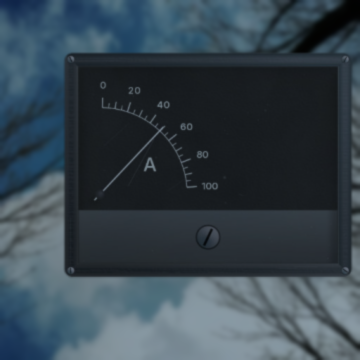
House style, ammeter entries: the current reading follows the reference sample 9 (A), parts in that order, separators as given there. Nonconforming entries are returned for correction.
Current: 50 (A)
